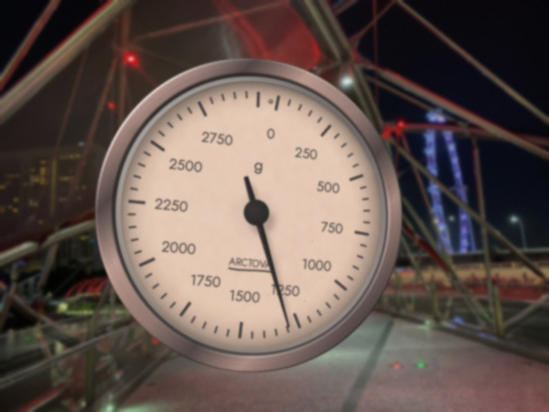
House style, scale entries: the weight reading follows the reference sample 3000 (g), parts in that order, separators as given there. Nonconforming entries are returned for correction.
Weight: 1300 (g)
